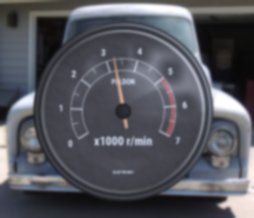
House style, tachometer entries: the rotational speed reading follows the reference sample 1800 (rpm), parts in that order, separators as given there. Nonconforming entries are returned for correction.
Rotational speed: 3250 (rpm)
